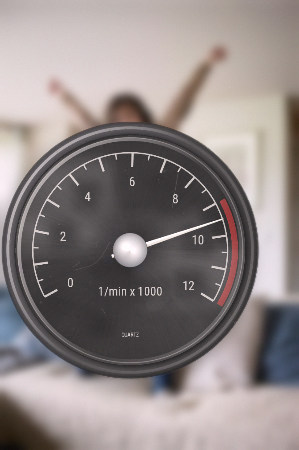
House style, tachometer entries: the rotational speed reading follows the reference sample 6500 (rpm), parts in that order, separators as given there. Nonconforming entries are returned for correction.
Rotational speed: 9500 (rpm)
